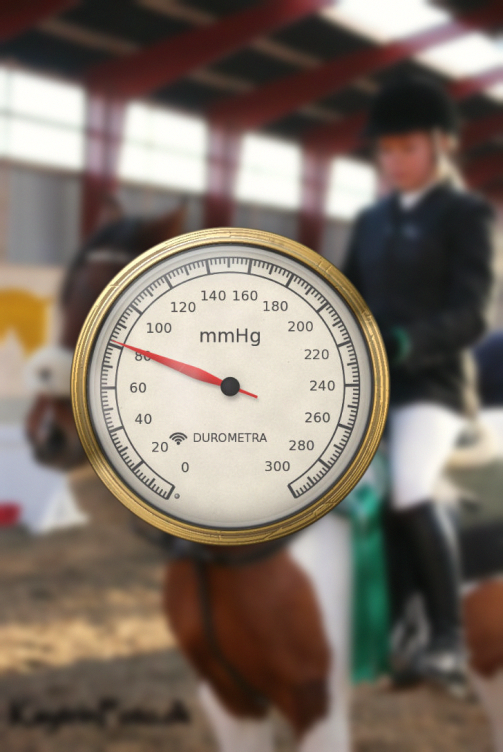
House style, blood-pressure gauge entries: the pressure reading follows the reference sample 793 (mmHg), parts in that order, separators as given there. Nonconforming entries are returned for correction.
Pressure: 82 (mmHg)
